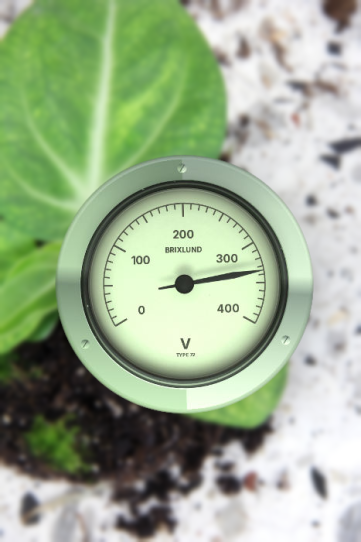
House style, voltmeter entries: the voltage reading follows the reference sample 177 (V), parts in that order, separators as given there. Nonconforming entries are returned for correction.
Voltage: 335 (V)
